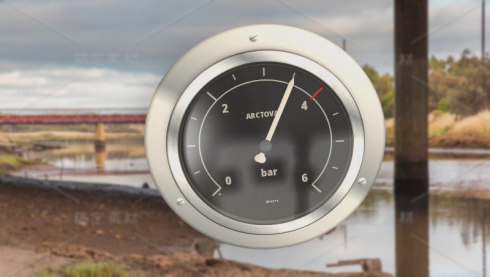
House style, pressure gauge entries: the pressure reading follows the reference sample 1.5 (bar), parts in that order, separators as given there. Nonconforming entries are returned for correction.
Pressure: 3.5 (bar)
